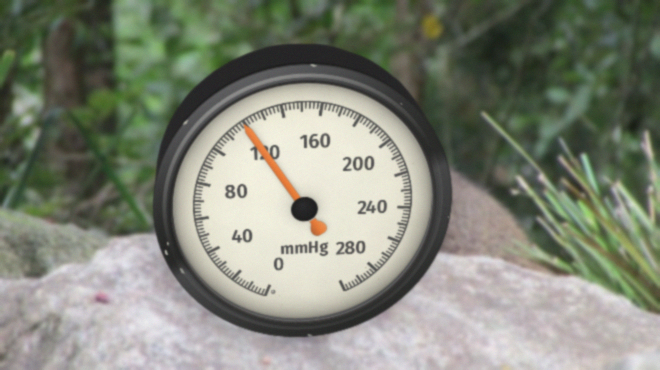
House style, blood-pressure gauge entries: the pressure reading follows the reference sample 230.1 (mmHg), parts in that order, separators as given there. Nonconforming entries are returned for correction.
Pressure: 120 (mmHg)
